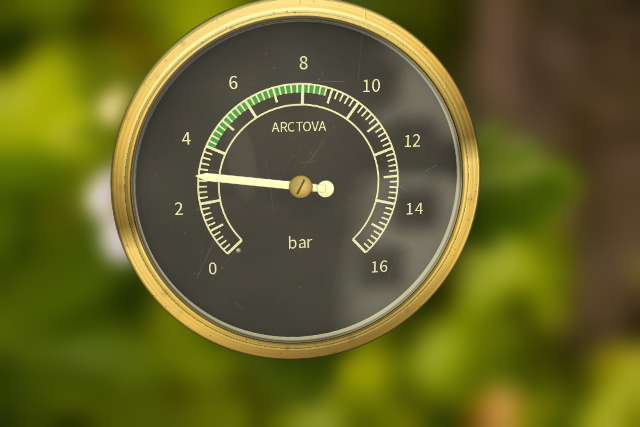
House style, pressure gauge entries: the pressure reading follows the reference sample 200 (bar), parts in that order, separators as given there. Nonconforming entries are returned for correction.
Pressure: 3 (bar)
